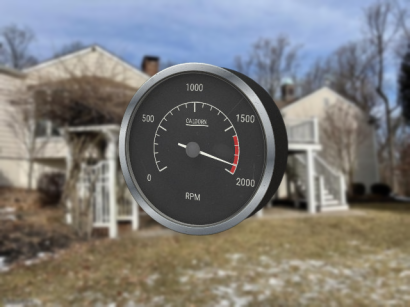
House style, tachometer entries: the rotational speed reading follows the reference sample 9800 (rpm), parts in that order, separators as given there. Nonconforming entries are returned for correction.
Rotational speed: 1900 (rpm)
